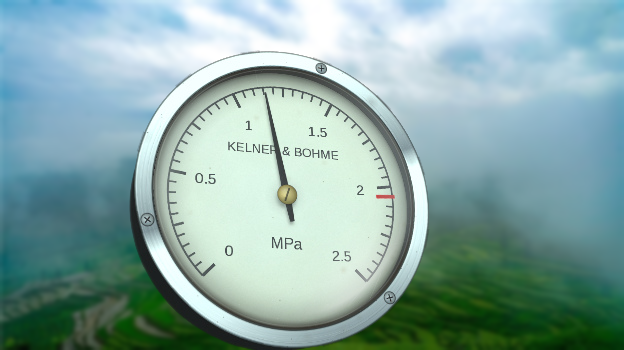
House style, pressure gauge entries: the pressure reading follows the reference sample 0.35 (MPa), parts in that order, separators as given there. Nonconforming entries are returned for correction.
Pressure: 1.15 (MPa)
